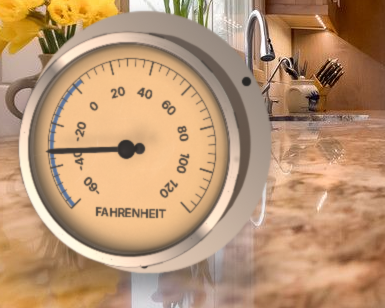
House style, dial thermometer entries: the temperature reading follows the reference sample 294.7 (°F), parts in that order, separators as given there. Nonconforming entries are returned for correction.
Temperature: -32 (°F)
